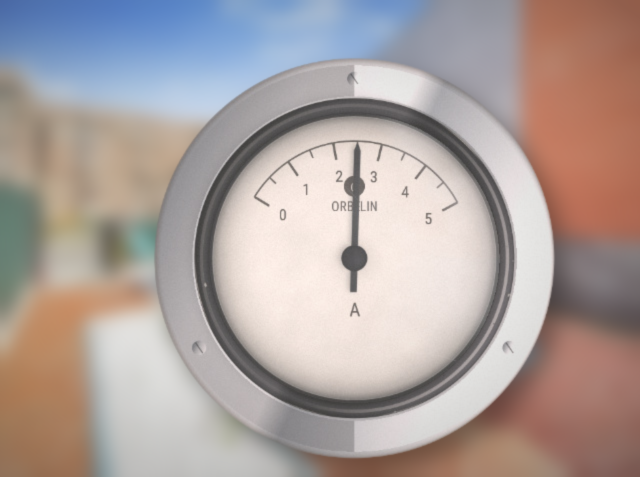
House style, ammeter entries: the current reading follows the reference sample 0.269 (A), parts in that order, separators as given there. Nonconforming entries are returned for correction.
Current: 2.5 (A)
